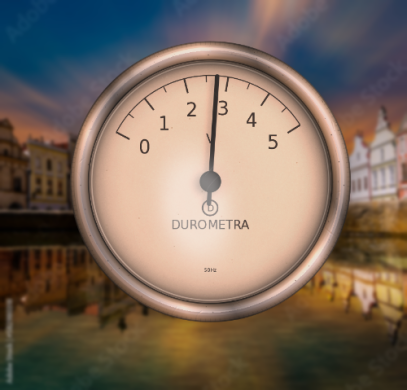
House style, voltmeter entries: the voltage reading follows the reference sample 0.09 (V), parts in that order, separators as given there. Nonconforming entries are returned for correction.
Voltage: 2.75 (V)
